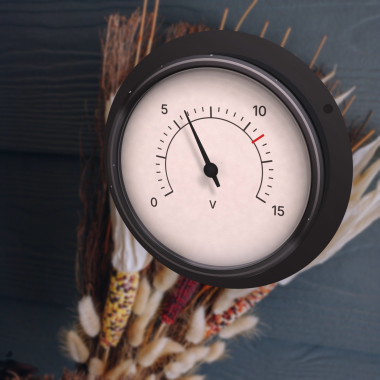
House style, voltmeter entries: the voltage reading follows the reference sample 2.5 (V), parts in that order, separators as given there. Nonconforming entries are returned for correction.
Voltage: 6 (V)
